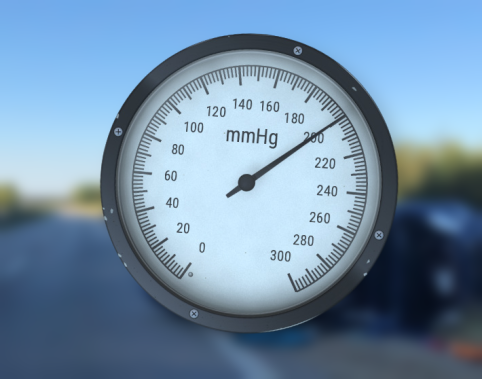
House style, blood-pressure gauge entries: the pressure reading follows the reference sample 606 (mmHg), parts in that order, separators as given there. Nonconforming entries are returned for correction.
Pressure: 200 (mmHg)
